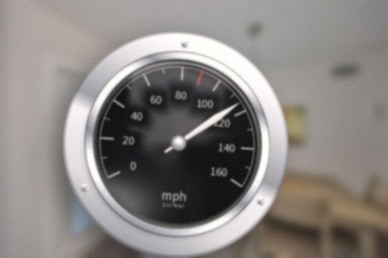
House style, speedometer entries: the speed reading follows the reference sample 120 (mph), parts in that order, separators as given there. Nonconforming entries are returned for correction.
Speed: 115 (mph)
